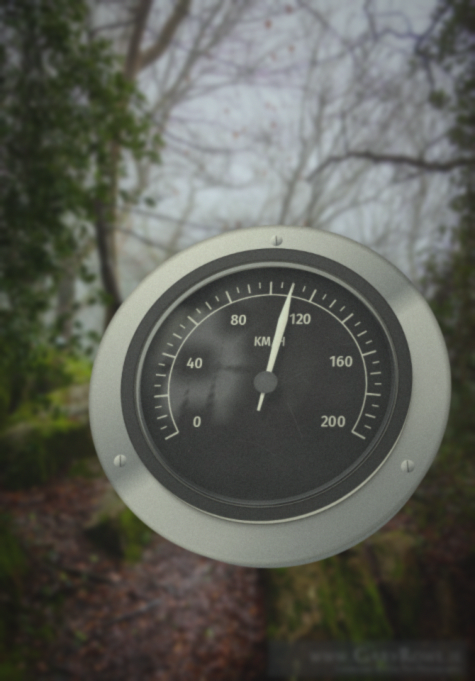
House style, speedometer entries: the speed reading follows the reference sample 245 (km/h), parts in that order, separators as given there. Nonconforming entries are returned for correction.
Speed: 110 (km/h)
